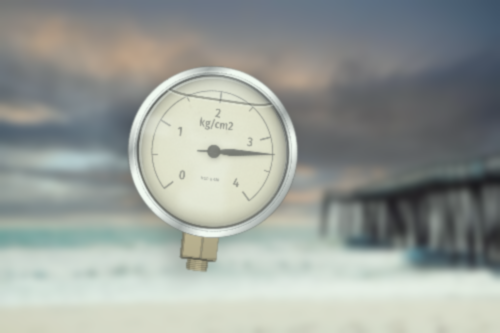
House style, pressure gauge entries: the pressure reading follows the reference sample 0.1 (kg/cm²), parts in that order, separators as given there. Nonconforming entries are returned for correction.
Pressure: 3.25 (kg/cm²)
